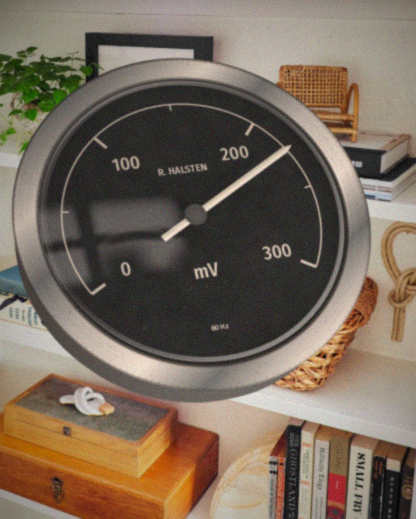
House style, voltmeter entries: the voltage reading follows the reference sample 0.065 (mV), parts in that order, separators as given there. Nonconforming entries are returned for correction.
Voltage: 225 (mV)
